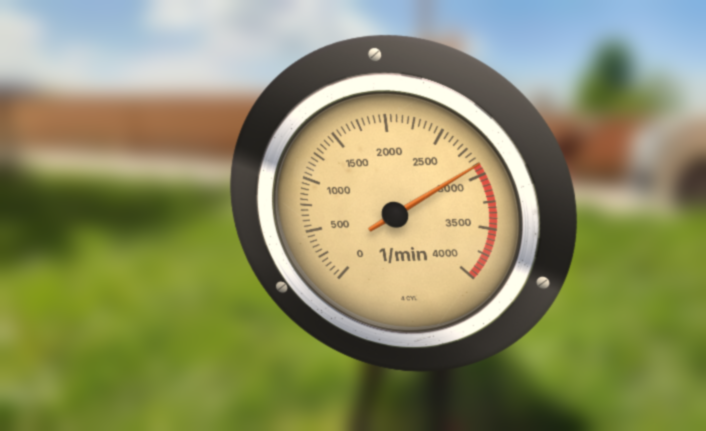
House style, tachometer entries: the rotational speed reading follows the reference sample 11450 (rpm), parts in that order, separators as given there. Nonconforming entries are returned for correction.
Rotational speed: 2900 (rpm)
